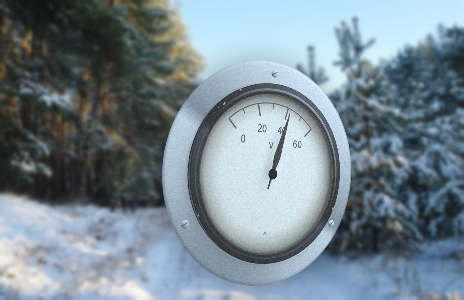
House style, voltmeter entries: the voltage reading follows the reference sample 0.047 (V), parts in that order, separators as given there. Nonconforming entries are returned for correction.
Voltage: 40 (V)
